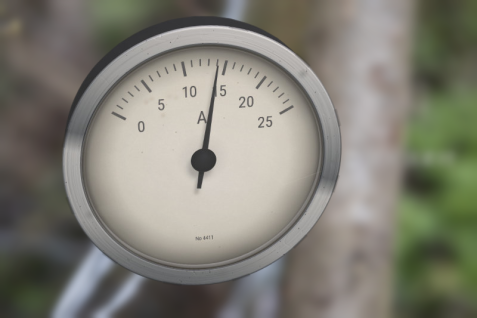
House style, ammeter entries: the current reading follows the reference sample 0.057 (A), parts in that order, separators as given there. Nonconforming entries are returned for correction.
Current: 14 (A)
